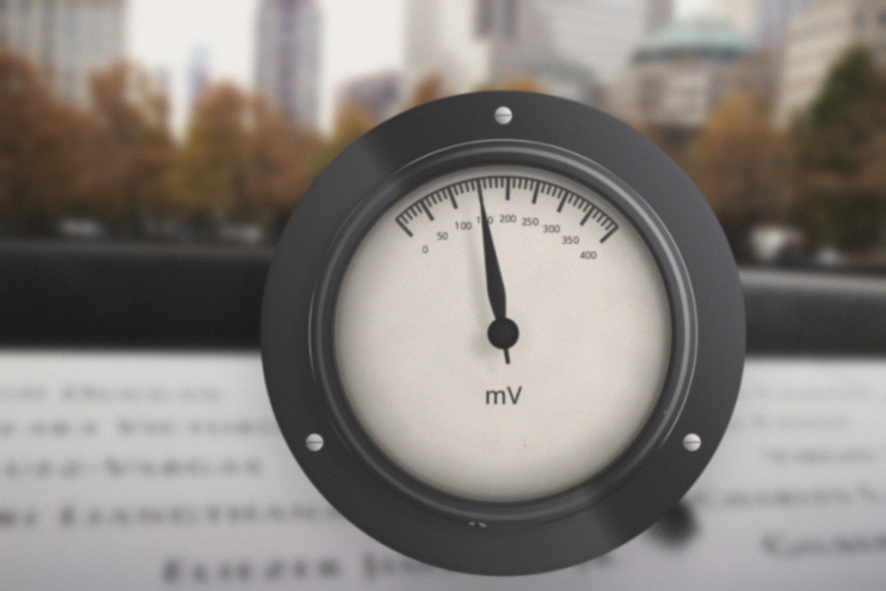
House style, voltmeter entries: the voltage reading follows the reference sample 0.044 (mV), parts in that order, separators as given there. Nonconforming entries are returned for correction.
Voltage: 150 (mV)
